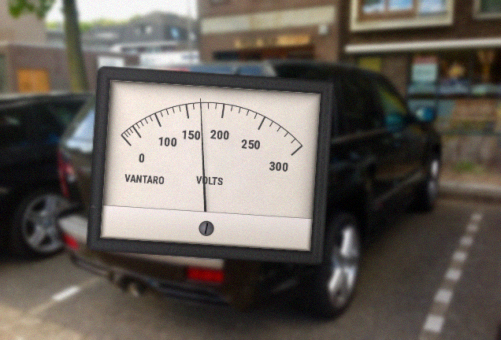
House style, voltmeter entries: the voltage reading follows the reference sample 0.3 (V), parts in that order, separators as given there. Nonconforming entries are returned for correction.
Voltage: 170 (V)
